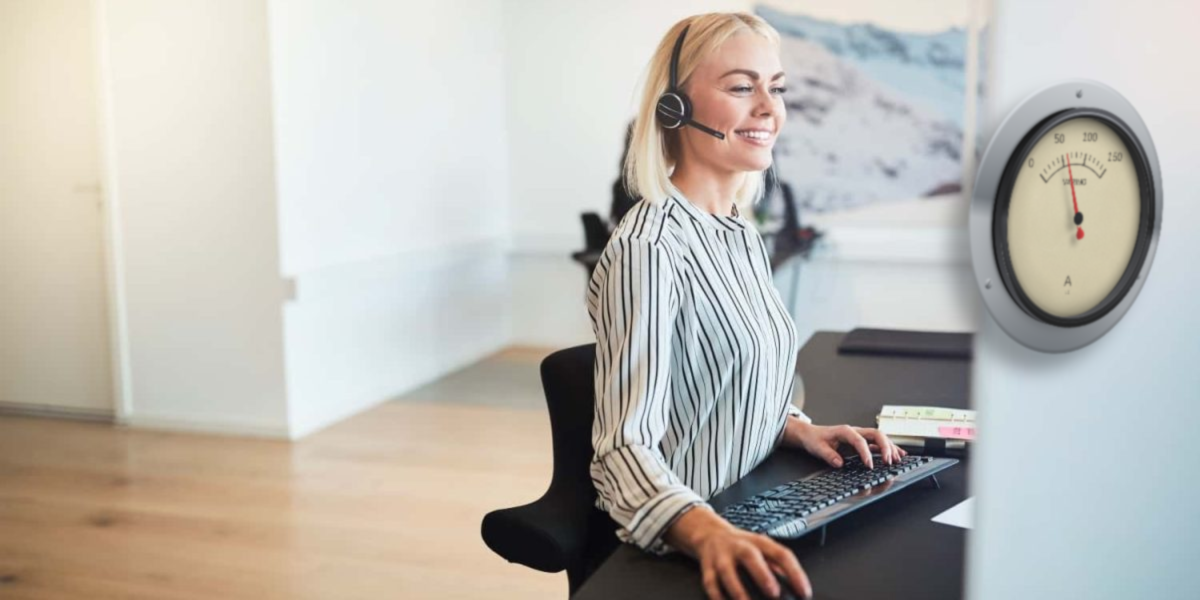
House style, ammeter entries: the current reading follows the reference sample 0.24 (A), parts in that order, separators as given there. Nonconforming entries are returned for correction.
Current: 50 (A)
